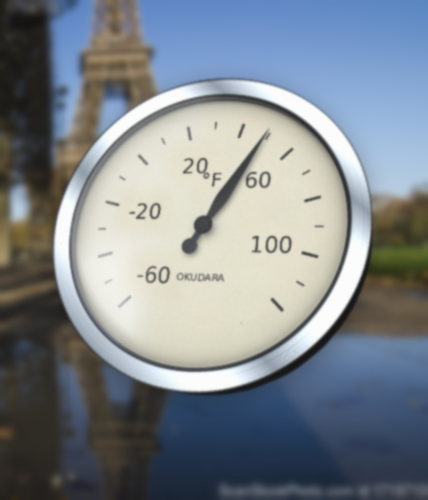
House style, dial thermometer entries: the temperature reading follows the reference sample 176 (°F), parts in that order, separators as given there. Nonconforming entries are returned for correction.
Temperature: 50 (°F)
